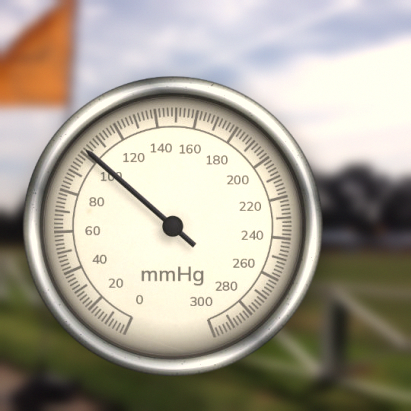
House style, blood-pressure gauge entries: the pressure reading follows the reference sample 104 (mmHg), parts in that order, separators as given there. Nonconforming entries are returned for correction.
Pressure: 102 (mmHg)
